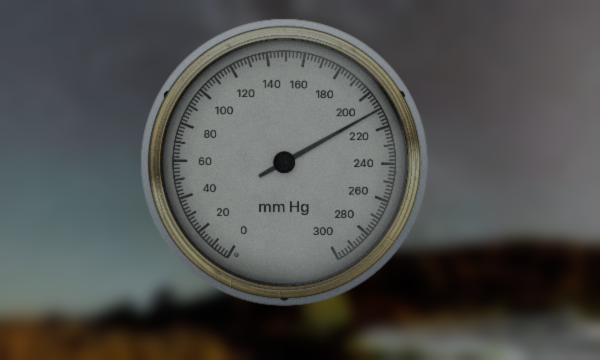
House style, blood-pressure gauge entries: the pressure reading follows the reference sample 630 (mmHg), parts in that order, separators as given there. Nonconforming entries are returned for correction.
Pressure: 210 (mmHg)
